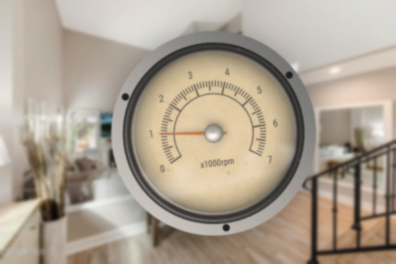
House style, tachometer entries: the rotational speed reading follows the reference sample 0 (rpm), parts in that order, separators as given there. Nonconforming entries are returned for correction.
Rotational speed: 1000 (rpm)
